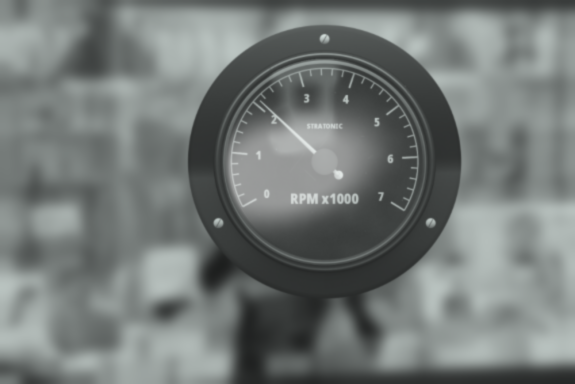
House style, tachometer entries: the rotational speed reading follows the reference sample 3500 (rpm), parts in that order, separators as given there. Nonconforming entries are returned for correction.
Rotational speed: 2100 (rpm)
